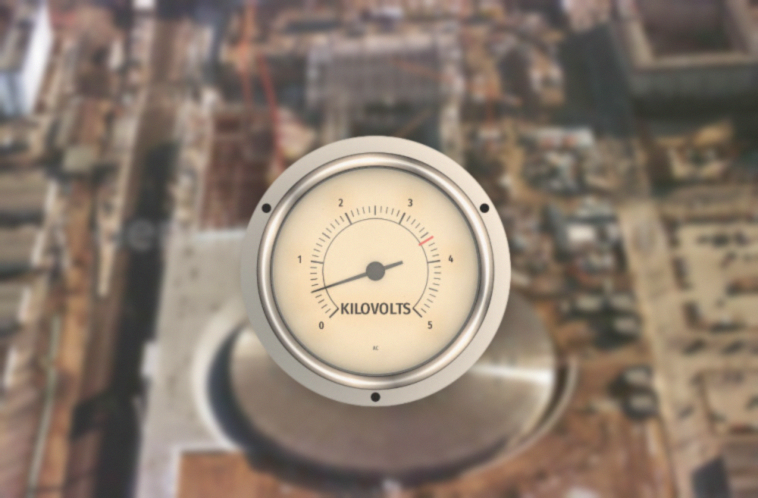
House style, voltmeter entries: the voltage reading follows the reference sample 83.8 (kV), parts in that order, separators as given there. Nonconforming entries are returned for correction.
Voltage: 0.5 (kV)
